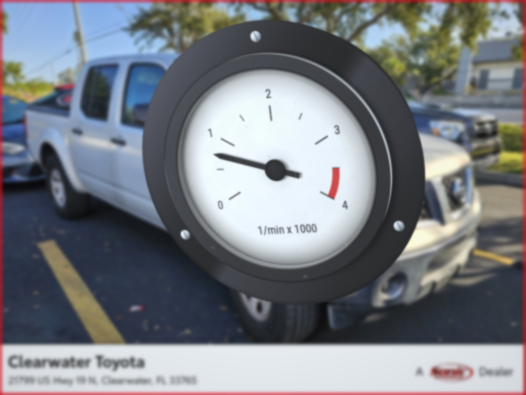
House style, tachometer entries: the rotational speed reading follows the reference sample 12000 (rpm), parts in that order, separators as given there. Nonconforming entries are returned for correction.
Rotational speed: 750 (rpm)
